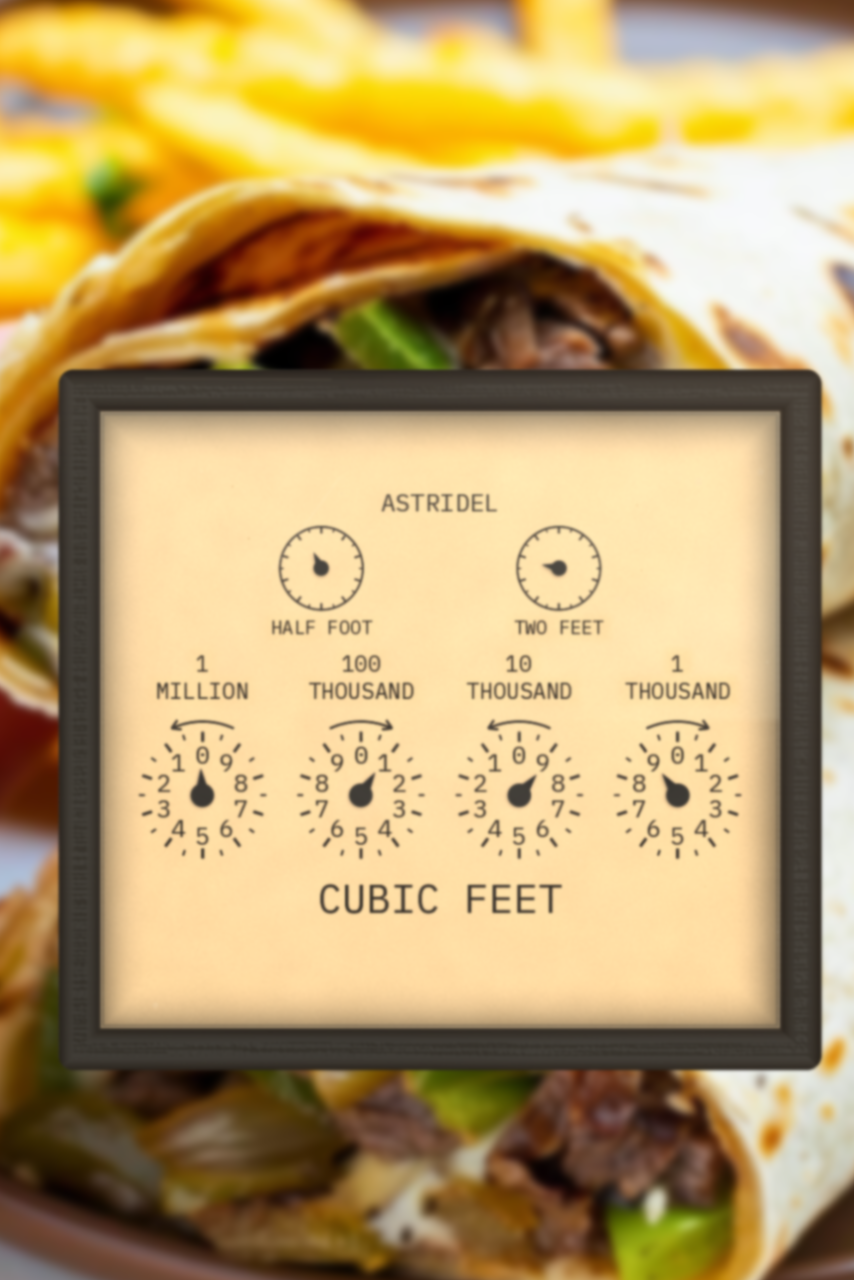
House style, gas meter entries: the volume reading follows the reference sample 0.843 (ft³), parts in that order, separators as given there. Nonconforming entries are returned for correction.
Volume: 8900 (ft³)
